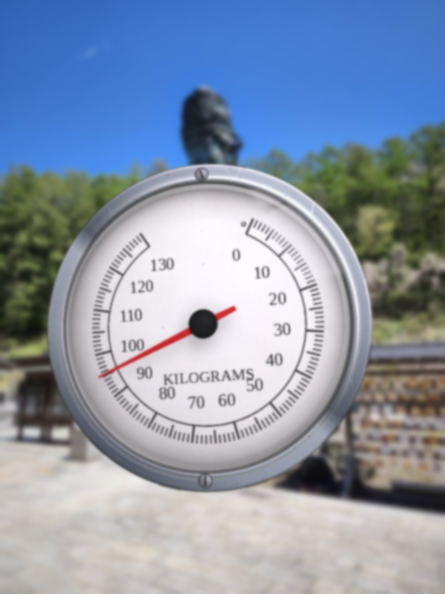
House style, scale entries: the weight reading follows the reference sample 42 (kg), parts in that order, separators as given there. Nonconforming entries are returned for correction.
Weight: 95 (kg)
